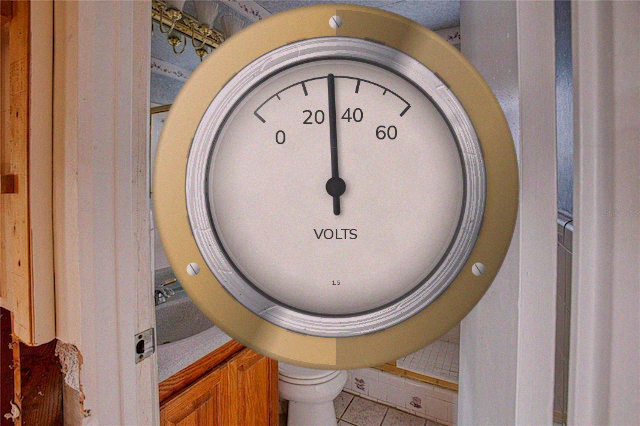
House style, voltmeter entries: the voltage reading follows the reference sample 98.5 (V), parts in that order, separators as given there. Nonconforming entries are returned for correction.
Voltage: 30 (V)
